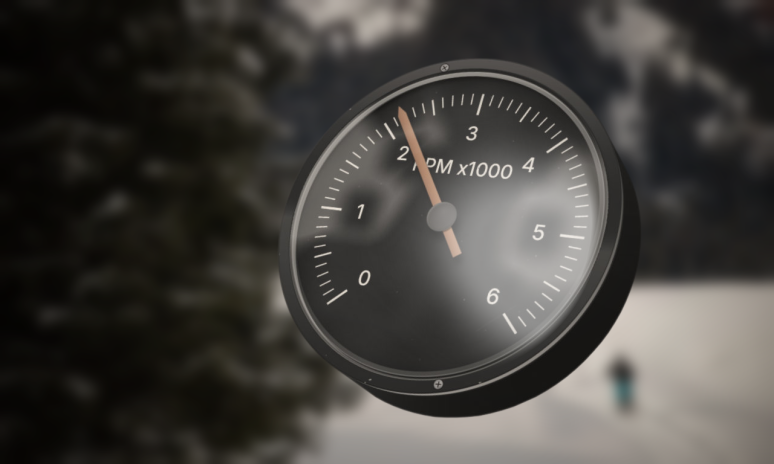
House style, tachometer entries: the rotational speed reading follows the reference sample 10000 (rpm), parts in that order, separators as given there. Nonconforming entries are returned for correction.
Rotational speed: 2200 (rpm)
